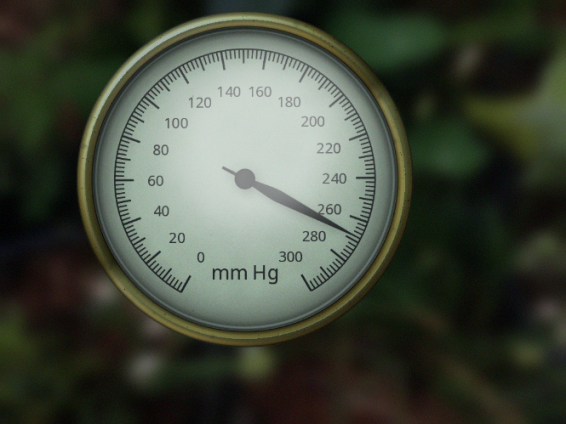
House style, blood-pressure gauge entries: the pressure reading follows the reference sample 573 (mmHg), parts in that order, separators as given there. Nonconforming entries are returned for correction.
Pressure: 268 (mmHg)
